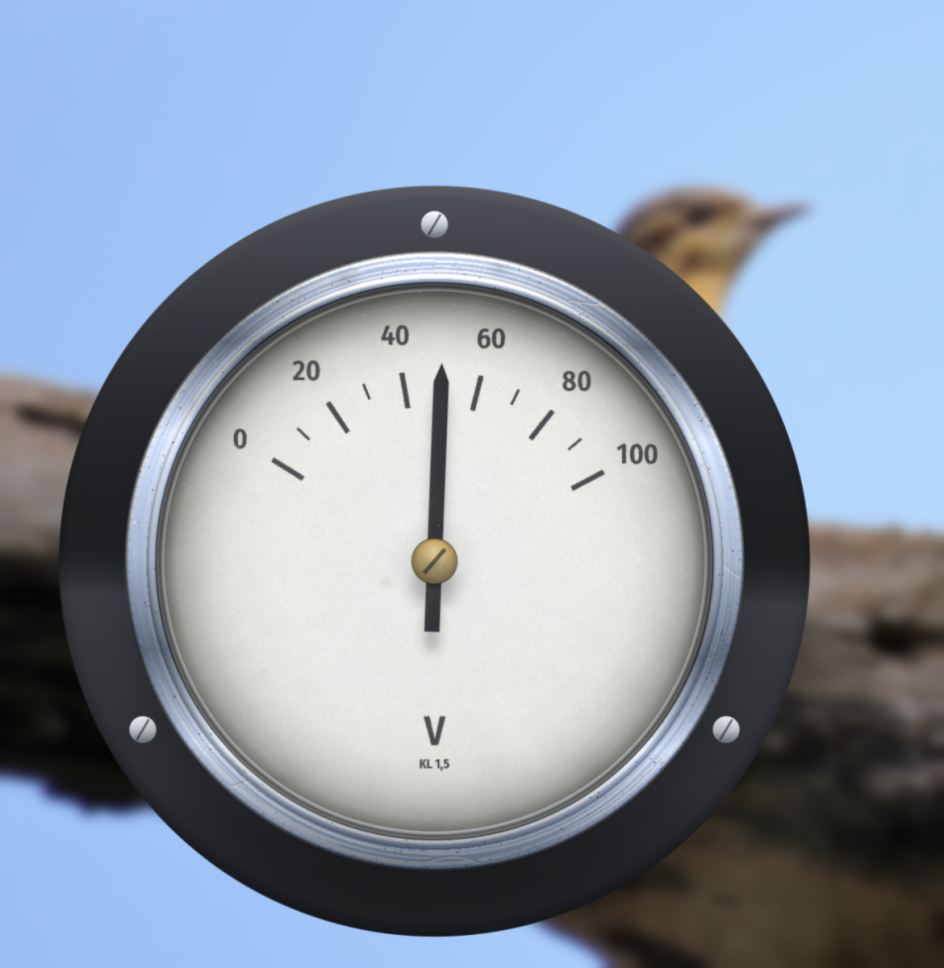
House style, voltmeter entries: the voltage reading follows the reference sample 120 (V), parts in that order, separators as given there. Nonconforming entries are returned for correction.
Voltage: 50 (V)
